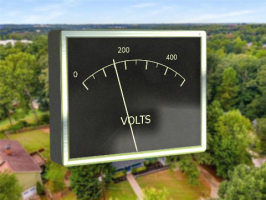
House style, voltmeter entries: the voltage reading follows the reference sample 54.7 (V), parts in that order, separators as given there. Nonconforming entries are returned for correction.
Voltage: 150 (V)
